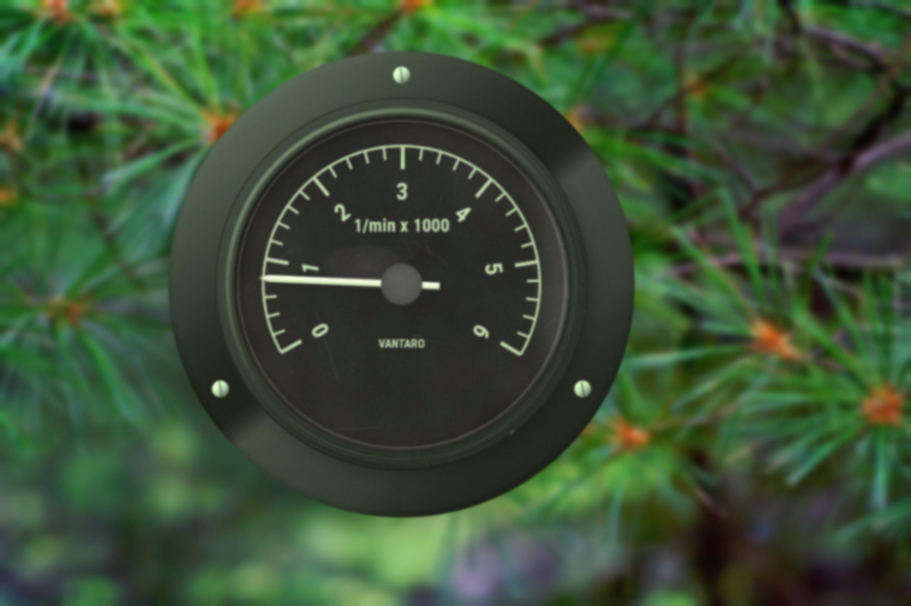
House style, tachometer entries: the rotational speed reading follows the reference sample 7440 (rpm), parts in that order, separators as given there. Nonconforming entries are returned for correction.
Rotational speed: 800 (rpm)
